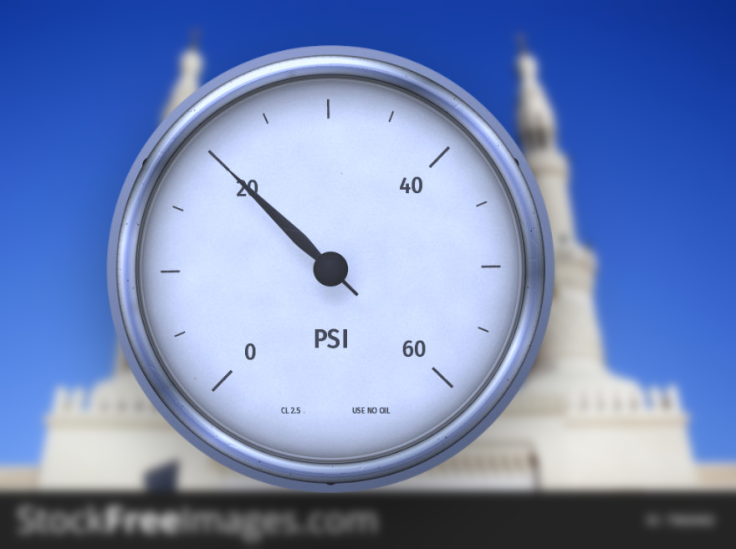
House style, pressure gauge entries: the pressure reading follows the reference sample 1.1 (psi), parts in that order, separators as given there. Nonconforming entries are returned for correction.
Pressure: 20 (psi)
